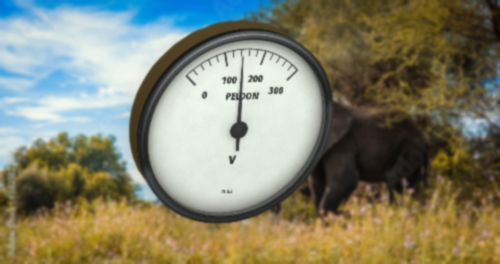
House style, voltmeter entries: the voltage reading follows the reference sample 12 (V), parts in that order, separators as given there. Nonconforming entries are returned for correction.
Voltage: 140 (V)
